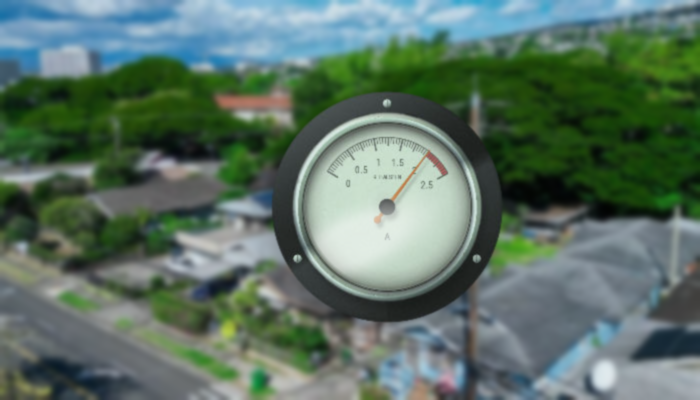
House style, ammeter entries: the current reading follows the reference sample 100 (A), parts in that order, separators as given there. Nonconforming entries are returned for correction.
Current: 2 (A)
